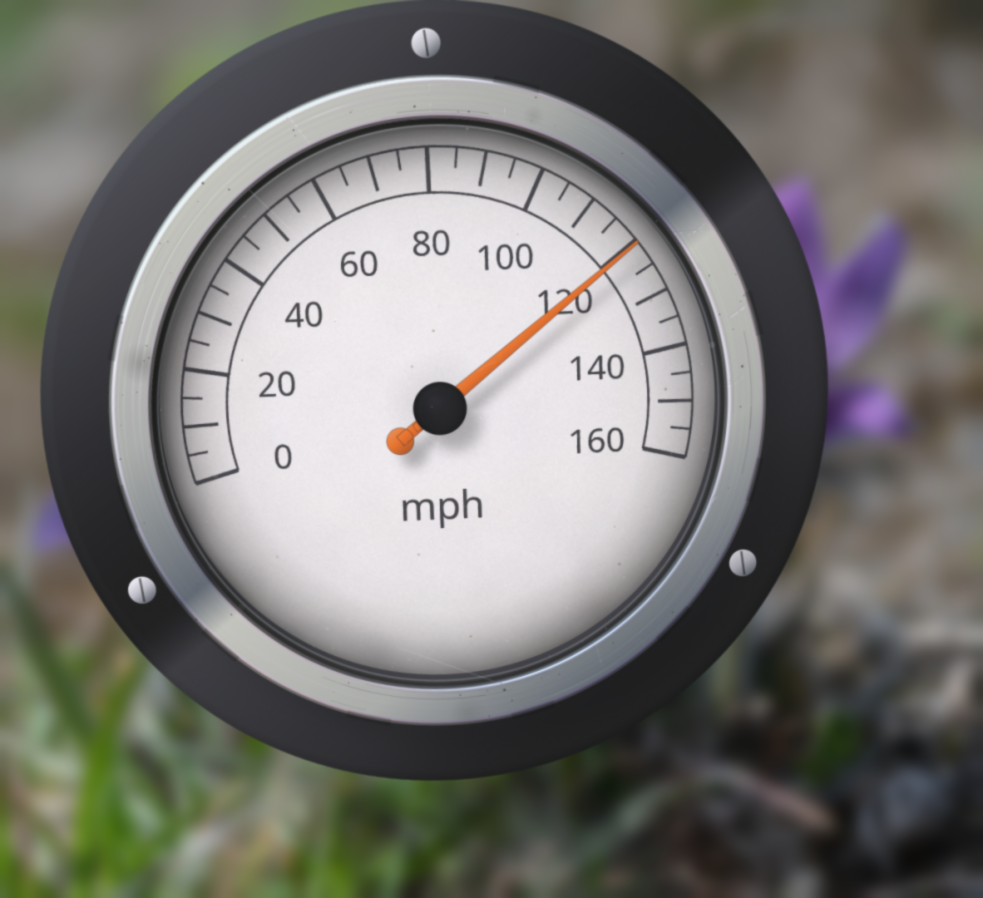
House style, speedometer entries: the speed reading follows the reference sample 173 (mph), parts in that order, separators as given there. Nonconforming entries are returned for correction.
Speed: 120 (mph)
